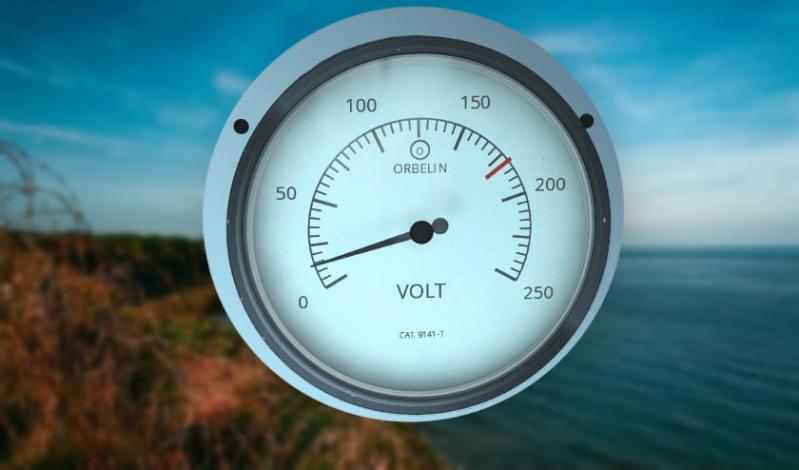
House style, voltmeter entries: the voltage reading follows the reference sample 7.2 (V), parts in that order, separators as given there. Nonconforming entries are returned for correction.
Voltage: 15 (V)
